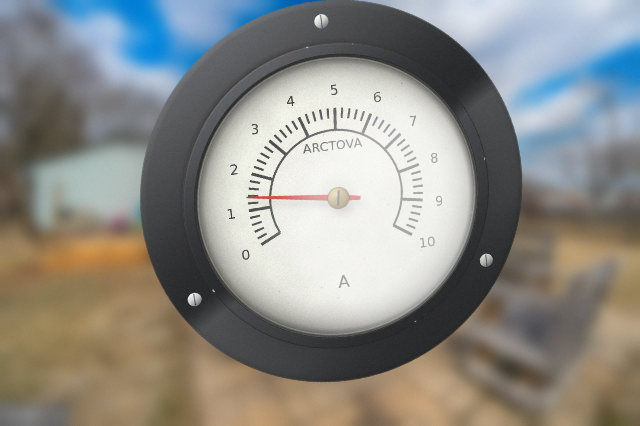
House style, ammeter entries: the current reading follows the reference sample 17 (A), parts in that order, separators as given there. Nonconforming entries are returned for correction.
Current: 1.4 (A)
